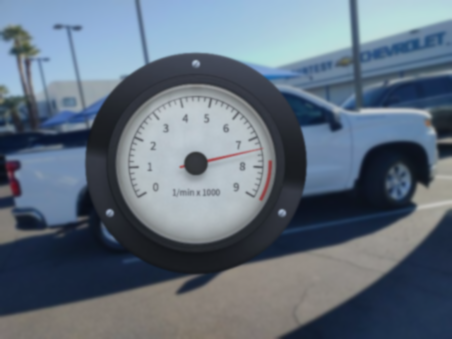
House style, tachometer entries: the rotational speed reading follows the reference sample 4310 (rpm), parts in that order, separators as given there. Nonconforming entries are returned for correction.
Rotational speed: 7400 (rpm)
